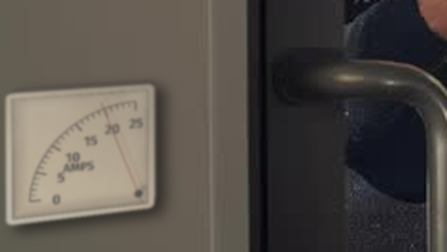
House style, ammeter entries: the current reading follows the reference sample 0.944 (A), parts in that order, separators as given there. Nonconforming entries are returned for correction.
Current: 20 (A)
